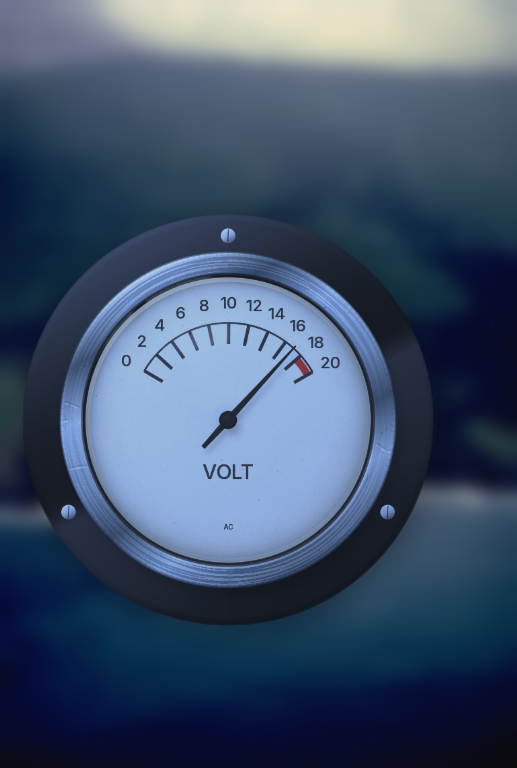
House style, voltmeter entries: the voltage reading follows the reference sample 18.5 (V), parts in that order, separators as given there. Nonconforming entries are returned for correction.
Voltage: 17 (V)
